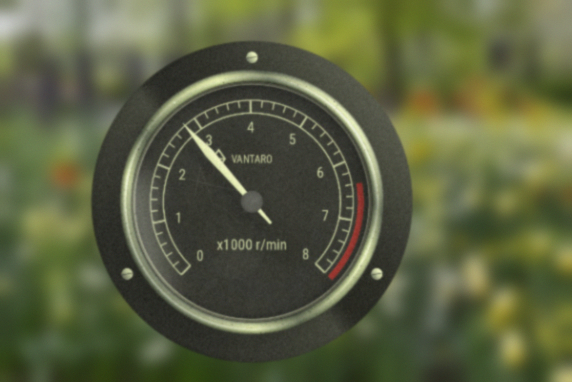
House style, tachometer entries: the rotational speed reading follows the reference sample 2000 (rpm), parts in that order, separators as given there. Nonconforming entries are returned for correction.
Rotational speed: 2800 (rpm)
